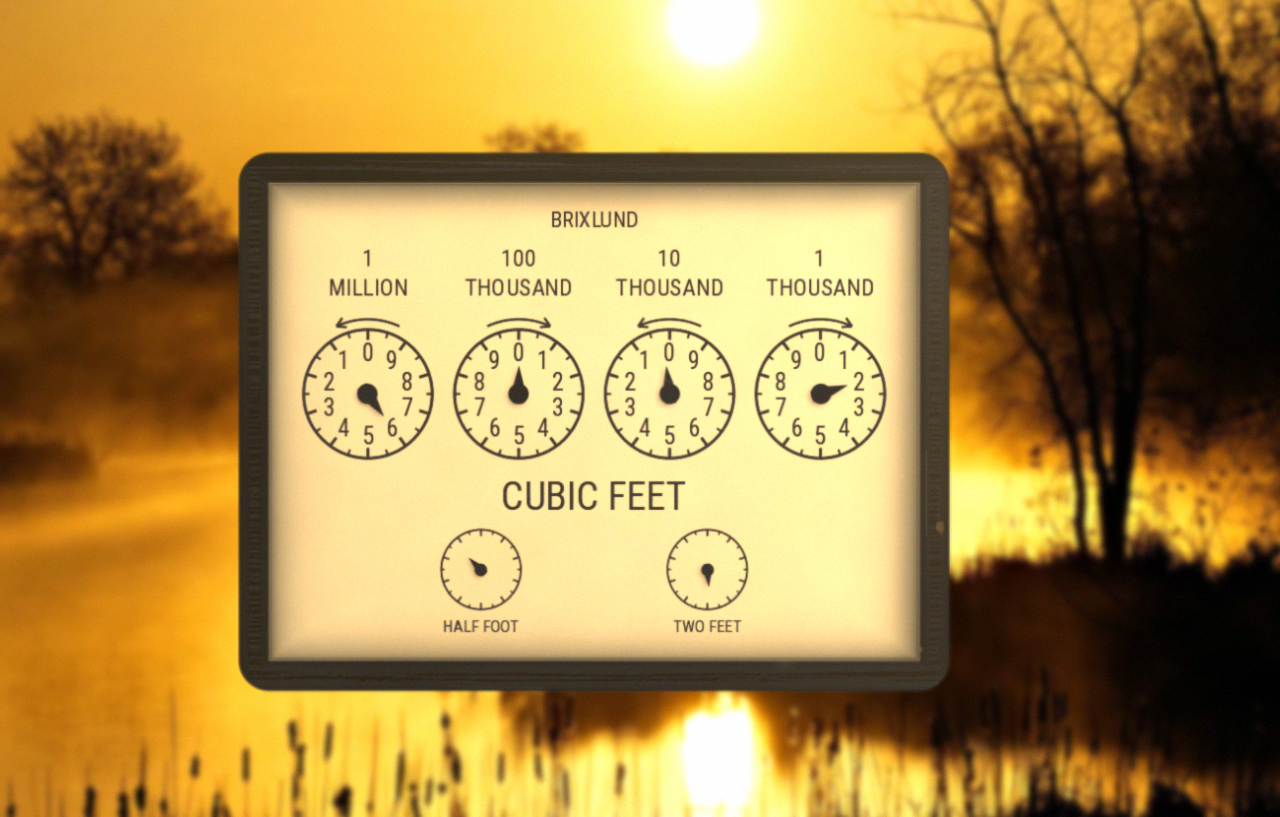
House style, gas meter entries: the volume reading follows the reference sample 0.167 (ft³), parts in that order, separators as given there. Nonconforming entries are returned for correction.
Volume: 600200 (ft³)
